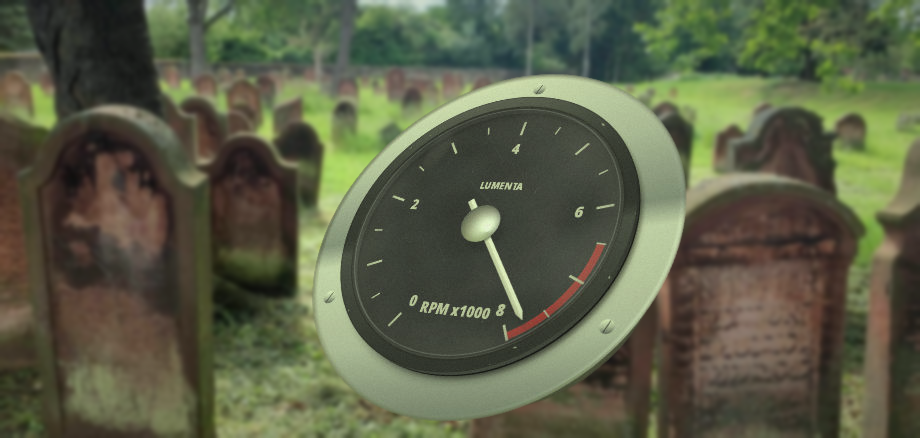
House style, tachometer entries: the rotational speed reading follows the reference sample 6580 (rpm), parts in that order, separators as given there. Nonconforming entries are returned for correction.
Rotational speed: 7750 (rpm)
